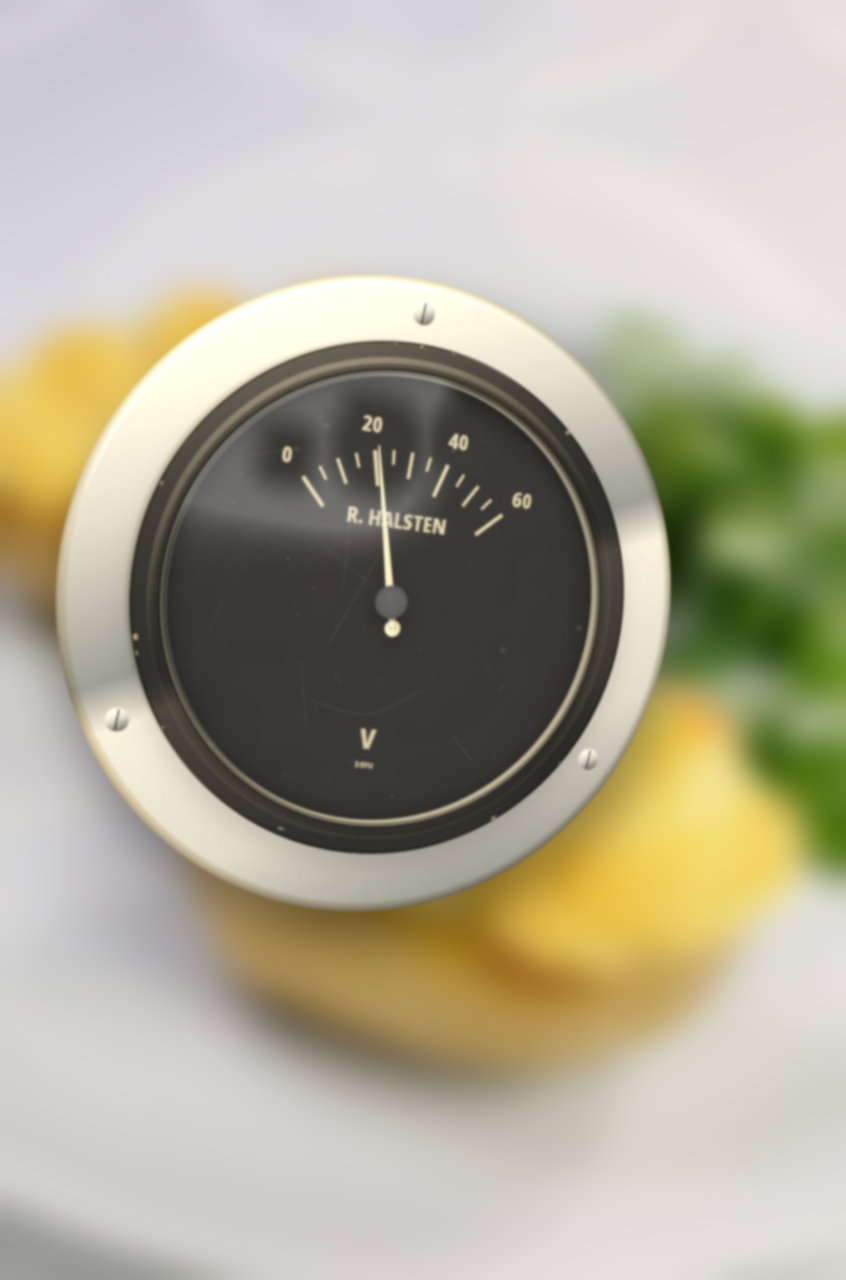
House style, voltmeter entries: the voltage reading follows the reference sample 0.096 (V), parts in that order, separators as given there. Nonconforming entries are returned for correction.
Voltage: 20 (V)
